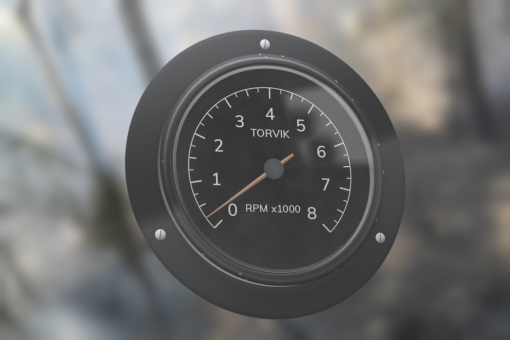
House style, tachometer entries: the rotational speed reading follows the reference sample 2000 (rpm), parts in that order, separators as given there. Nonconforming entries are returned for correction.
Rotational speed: 250 (rpm)
